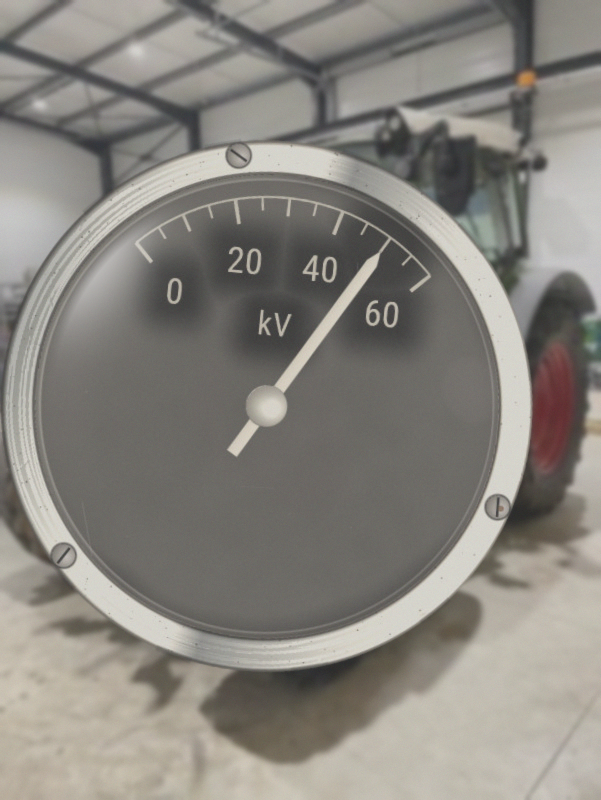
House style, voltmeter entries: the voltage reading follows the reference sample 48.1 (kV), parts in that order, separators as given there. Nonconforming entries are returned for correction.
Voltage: 50 (kV)
